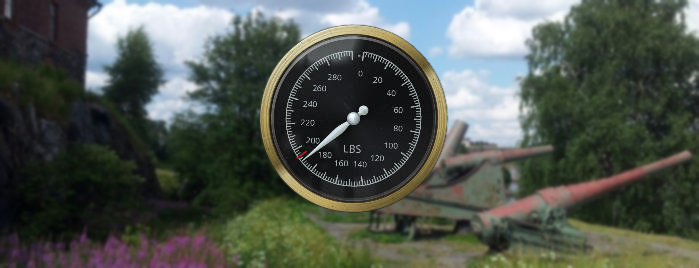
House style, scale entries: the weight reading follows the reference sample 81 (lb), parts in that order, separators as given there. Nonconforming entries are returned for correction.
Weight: 190 (lb)
